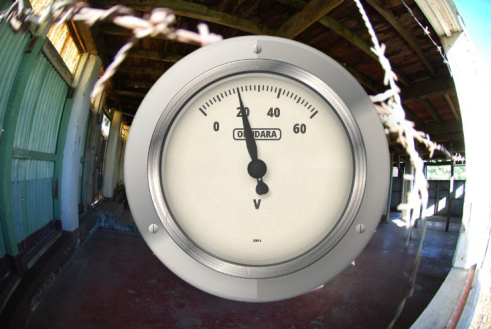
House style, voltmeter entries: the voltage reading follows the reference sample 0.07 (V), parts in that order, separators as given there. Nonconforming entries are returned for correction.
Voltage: 20 (V)
